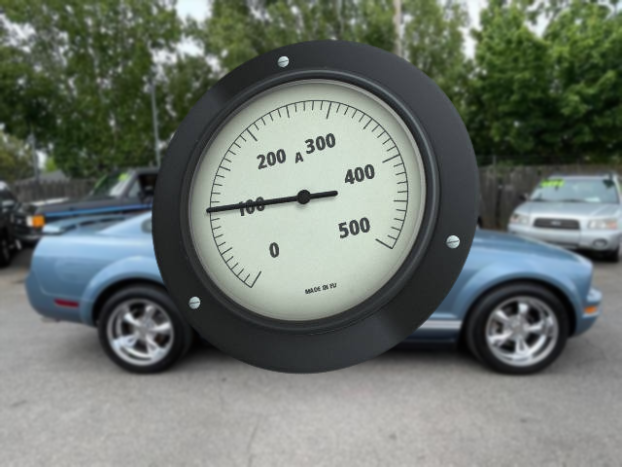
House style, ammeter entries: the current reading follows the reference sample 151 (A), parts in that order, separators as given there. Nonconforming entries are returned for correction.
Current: 100 (A)
